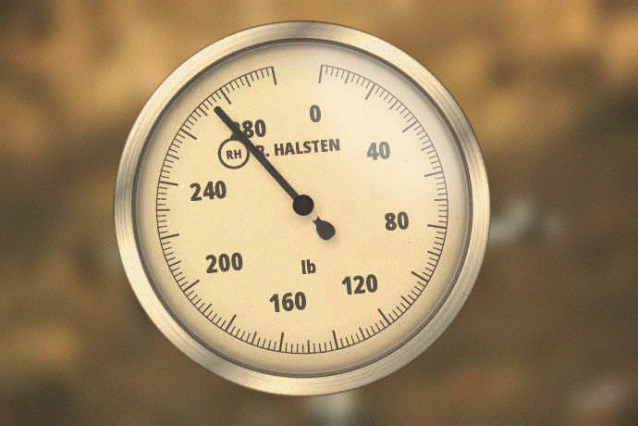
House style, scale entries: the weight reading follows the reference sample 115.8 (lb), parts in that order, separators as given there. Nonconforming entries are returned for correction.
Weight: 274 (lb)
